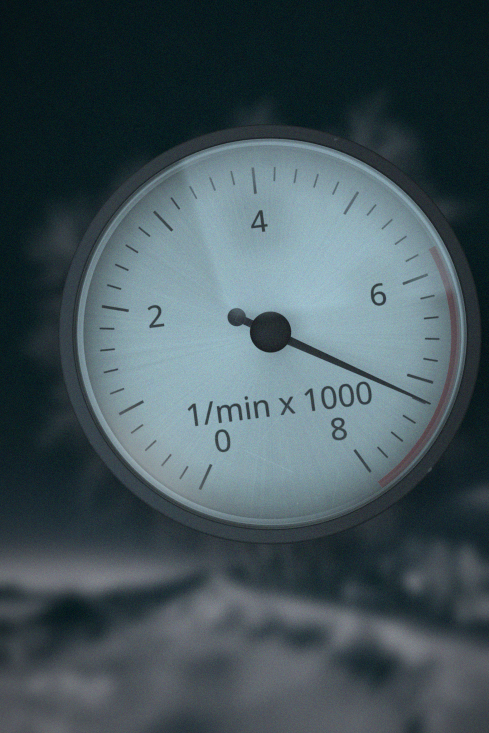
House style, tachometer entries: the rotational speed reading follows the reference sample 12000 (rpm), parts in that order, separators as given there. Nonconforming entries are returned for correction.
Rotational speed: 7200 (rpm)
